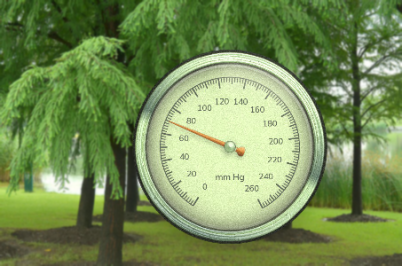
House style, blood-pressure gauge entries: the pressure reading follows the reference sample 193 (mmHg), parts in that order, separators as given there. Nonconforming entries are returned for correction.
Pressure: 70 (mmHg)
